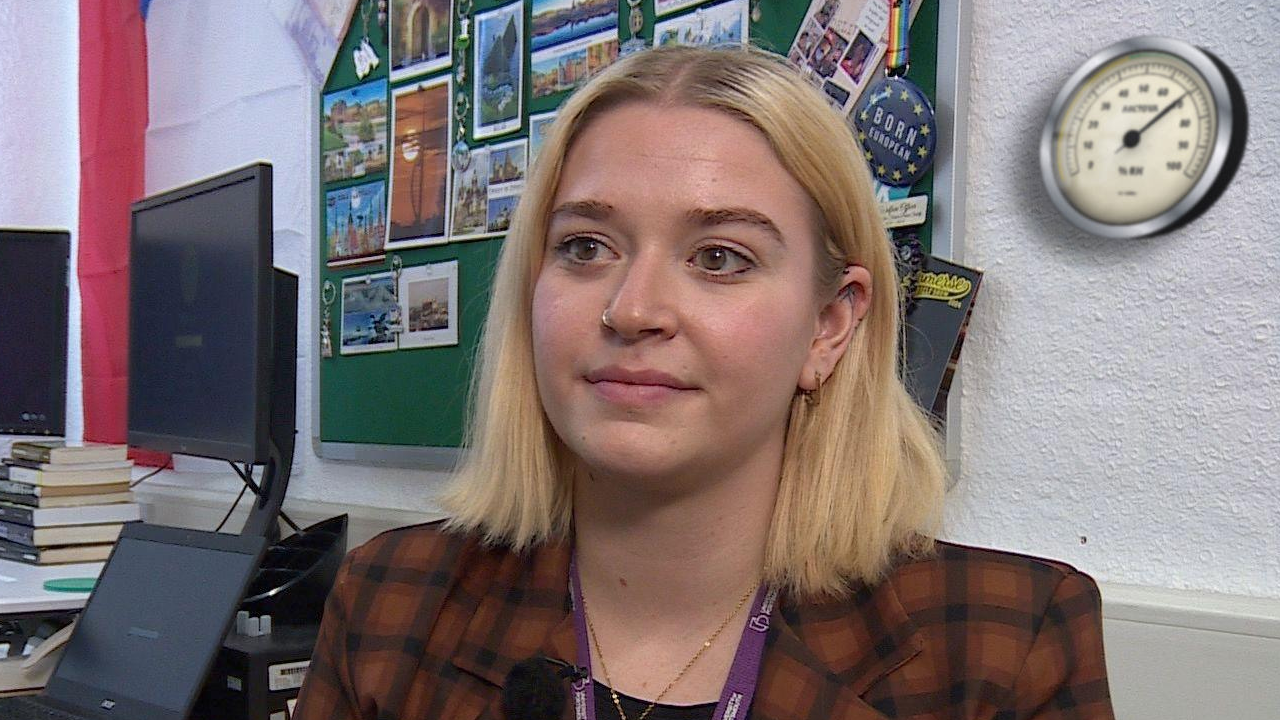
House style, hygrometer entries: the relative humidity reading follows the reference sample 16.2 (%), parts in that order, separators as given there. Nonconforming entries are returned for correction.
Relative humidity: 70 (%)
